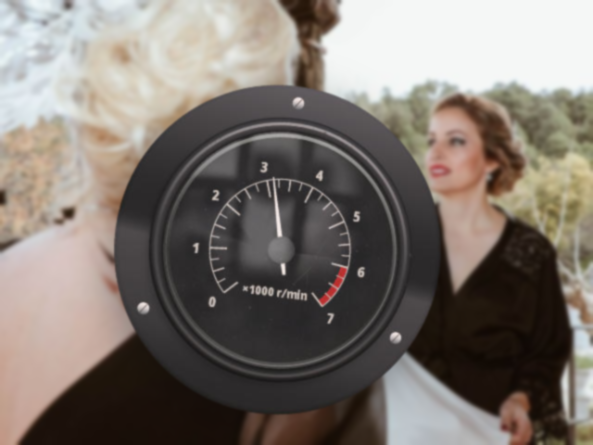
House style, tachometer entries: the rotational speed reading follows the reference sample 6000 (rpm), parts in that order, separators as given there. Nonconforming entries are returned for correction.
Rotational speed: 3125 (rpm)
